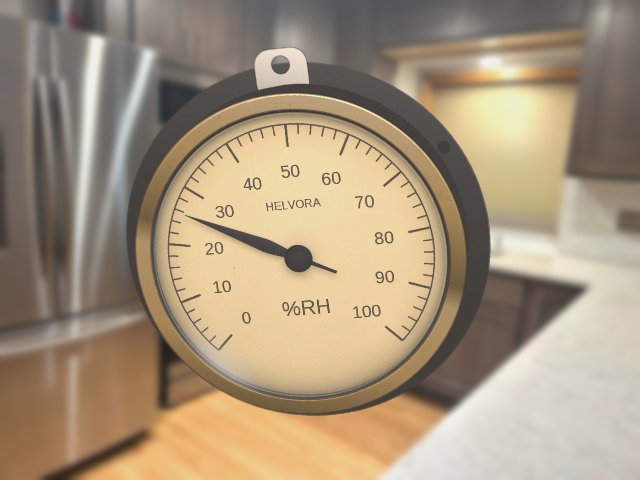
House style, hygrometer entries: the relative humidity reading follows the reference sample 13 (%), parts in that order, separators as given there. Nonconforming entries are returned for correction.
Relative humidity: 26 (%)
